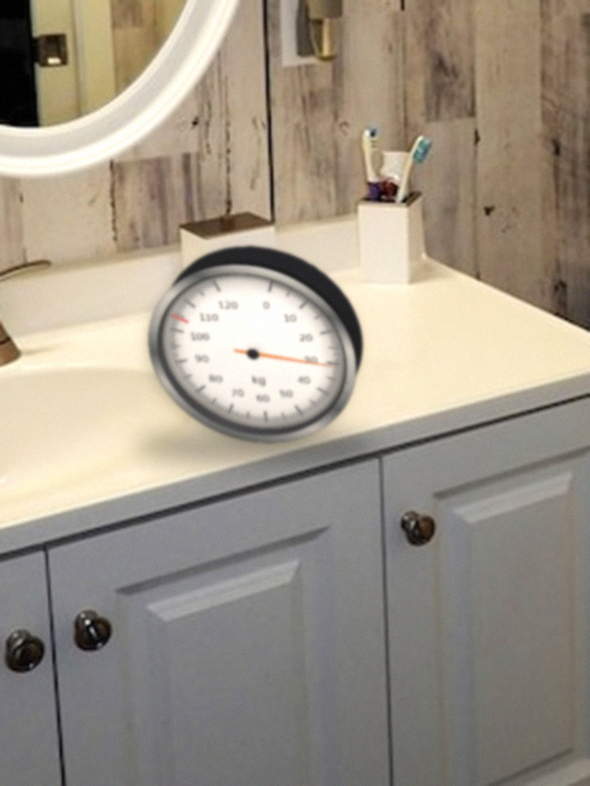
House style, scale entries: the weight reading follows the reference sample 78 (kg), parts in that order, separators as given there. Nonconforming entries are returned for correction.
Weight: 30 (kg)
